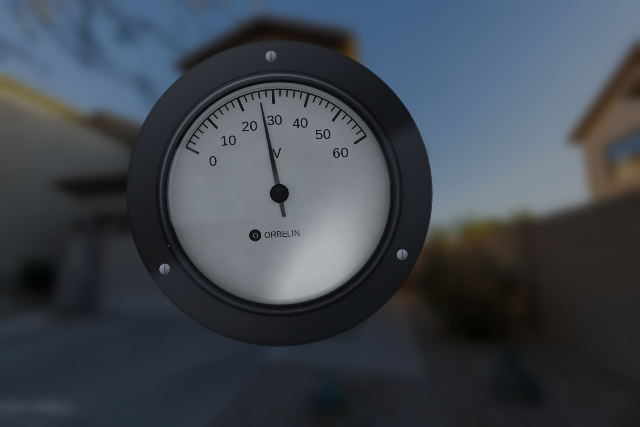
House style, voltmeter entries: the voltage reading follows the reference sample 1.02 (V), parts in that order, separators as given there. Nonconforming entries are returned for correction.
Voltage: 26 (V)
